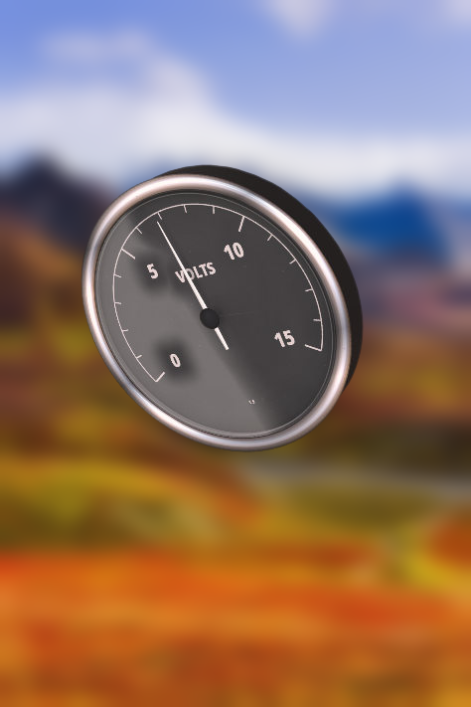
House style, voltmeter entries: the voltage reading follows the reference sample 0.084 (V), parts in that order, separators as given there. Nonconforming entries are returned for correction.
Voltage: 7 (V)
